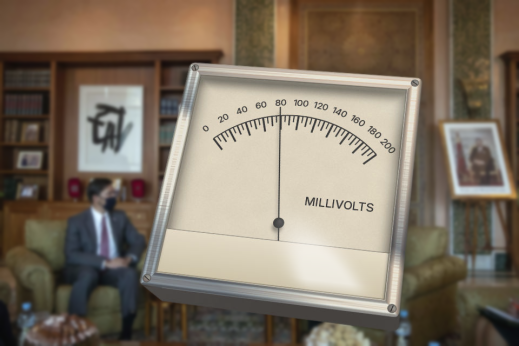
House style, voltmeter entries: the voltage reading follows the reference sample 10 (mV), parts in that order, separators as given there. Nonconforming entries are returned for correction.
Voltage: 80 (mV)
